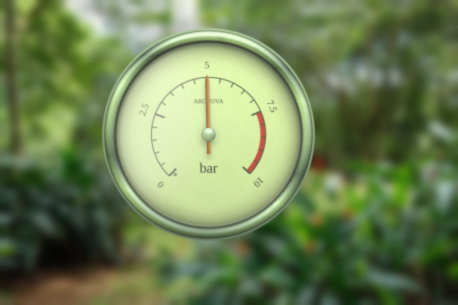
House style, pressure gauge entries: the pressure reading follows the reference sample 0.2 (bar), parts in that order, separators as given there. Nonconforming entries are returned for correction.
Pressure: 5 (bar)
